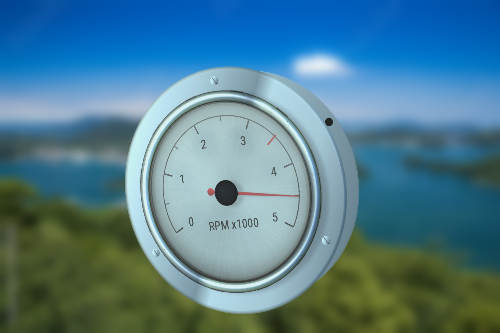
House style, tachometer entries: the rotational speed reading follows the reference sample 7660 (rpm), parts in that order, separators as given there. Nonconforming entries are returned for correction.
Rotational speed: 4500 (rpm)
